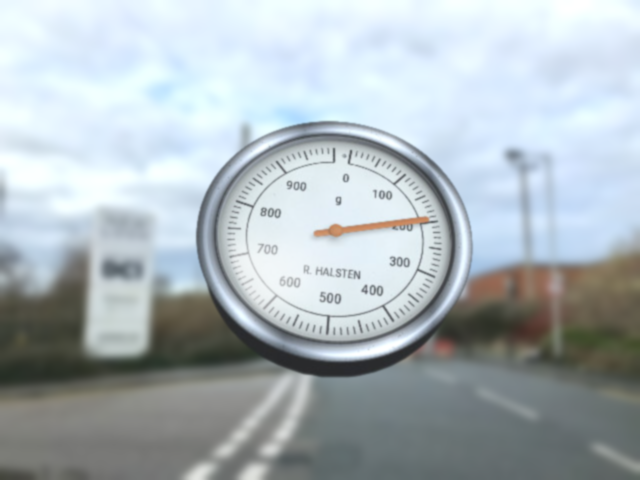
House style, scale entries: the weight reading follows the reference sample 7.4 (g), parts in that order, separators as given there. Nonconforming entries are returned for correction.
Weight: 200 (g)
